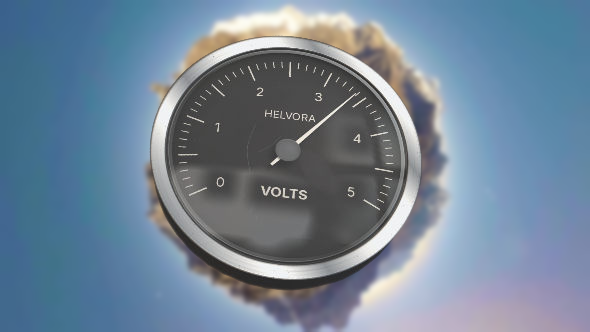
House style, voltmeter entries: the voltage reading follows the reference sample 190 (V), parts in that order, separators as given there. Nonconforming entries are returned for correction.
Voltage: 3.4 (V)
